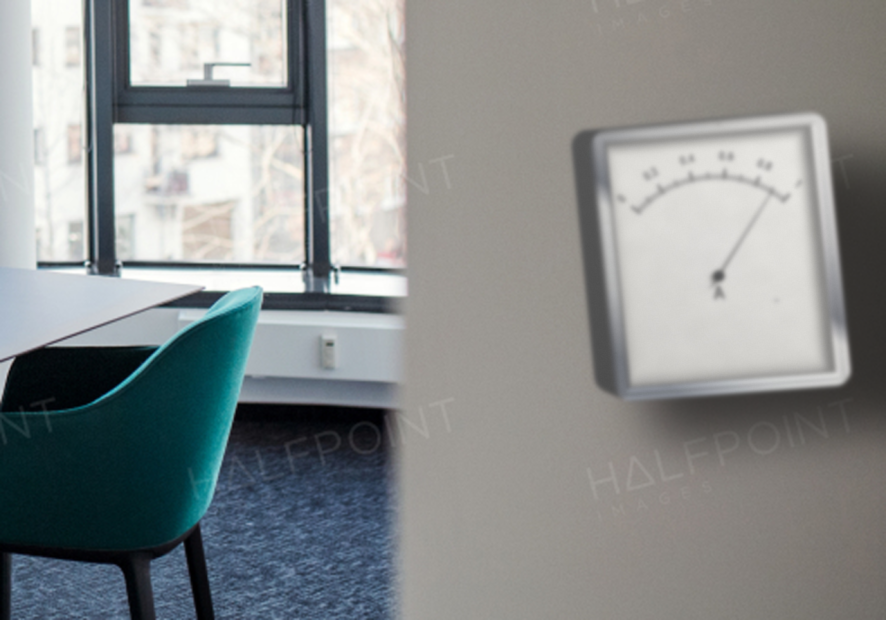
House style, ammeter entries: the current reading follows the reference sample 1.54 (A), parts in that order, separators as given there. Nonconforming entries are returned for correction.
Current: 0.9 (A)
